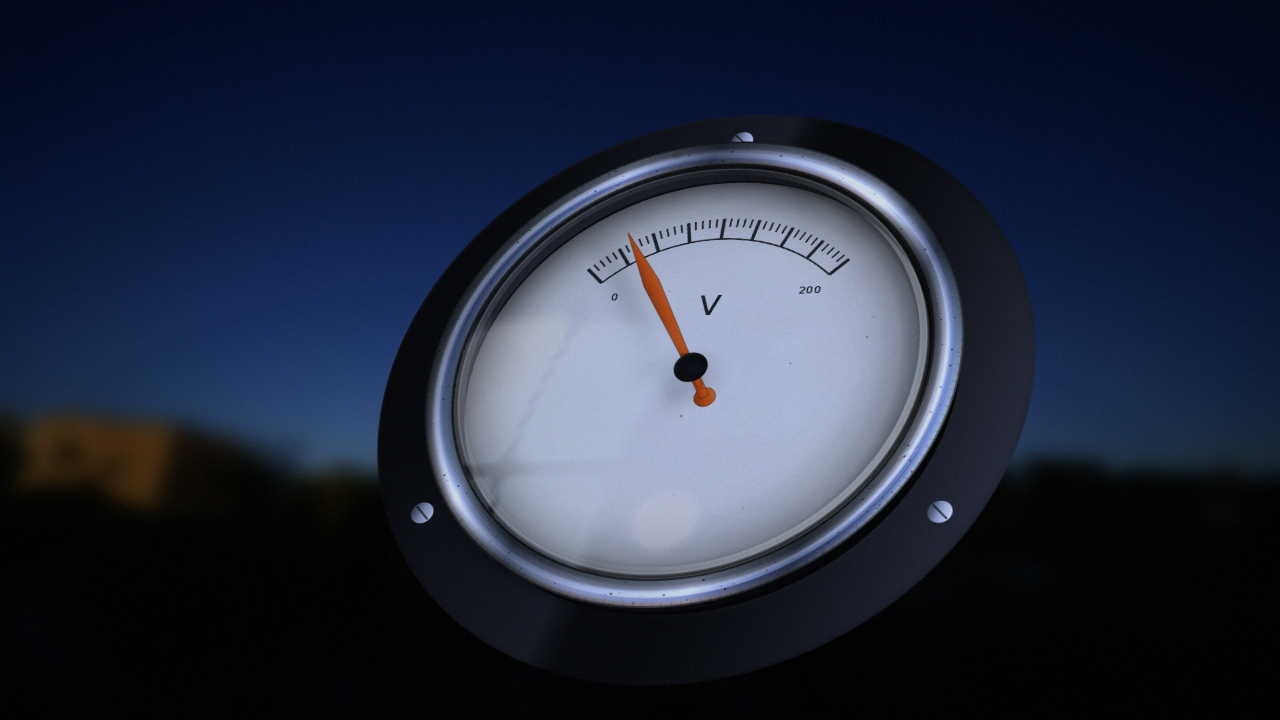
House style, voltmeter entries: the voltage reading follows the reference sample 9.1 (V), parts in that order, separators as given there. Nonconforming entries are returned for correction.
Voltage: 35 (V)
